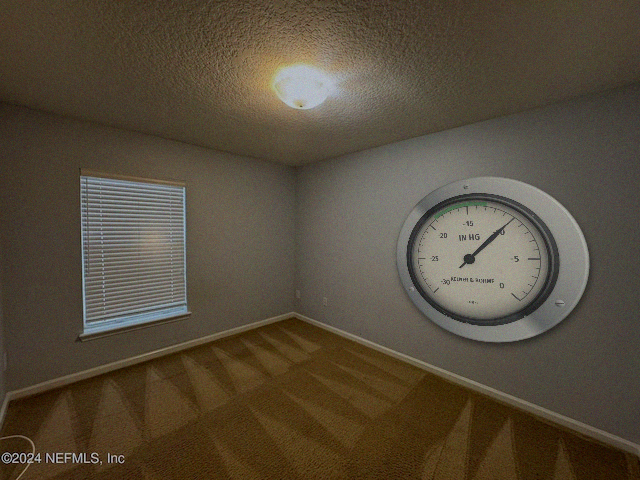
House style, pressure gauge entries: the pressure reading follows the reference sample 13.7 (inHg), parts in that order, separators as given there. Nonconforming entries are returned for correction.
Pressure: -10 (inHg)
